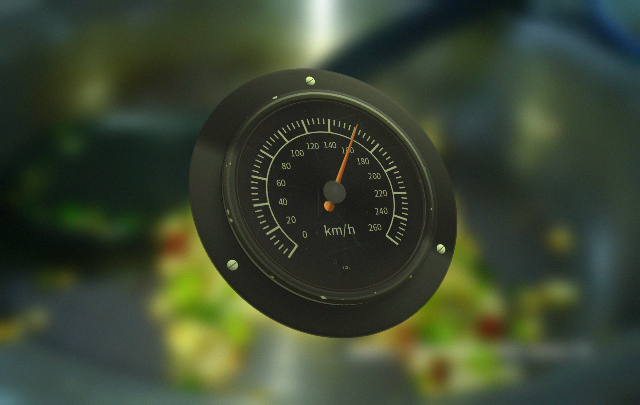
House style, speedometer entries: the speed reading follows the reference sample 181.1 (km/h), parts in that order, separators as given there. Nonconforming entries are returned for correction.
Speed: 160 (km/h)
